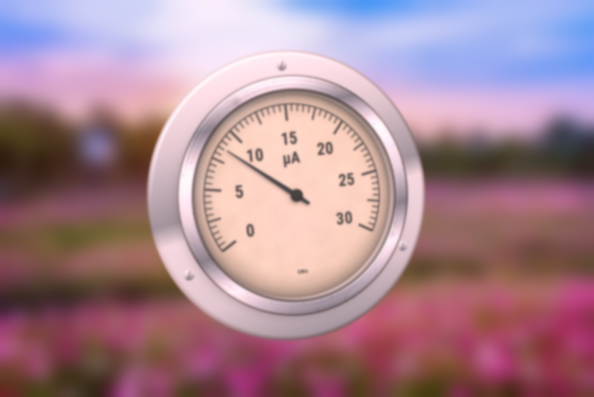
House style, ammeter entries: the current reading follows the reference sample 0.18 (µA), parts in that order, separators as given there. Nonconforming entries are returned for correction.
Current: 8.5 (µA)
